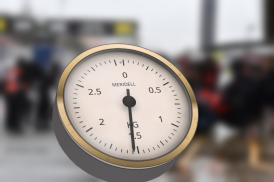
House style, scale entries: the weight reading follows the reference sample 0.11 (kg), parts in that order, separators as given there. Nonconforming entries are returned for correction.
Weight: 1.55 (kg)
